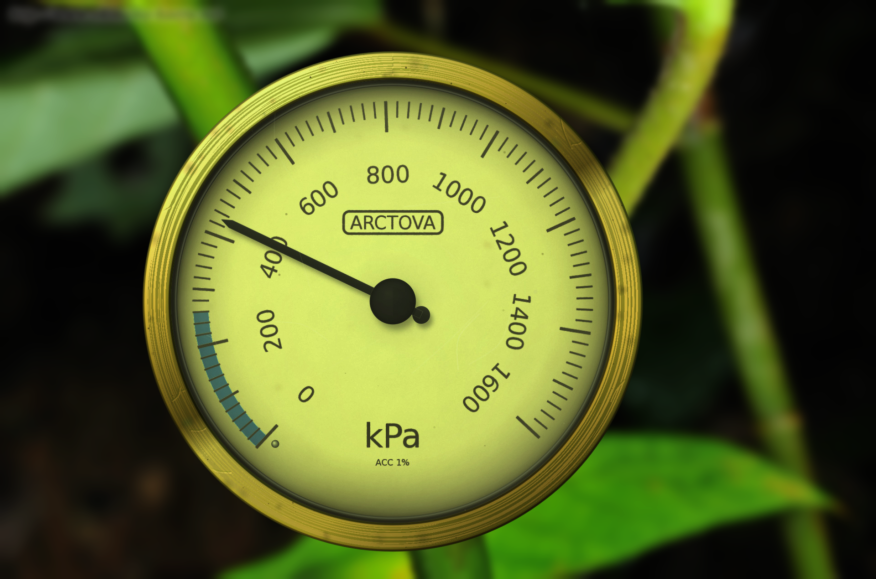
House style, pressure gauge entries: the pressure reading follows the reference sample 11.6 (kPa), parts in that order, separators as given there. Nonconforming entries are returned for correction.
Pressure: 430 (kPa)
